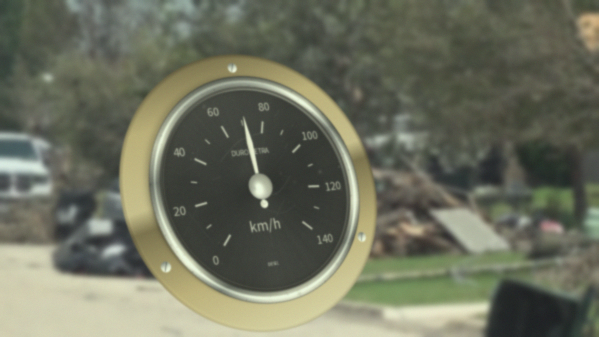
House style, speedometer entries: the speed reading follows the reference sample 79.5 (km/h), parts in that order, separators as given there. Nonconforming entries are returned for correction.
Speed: 70 (km/h)
